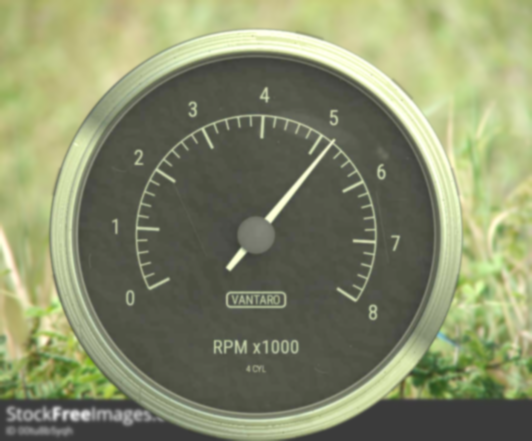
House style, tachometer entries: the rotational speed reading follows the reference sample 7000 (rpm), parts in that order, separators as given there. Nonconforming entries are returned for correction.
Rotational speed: 5200 (rpm)
